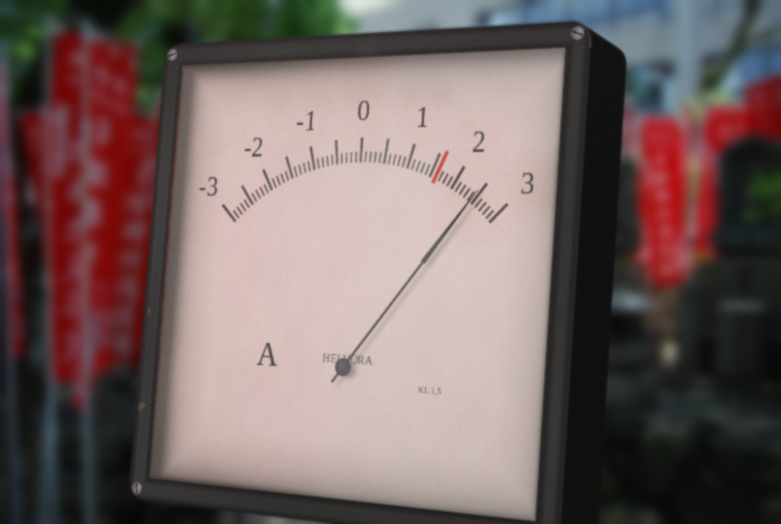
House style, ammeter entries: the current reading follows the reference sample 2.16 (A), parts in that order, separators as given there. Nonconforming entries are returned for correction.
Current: 2.5 (A)
